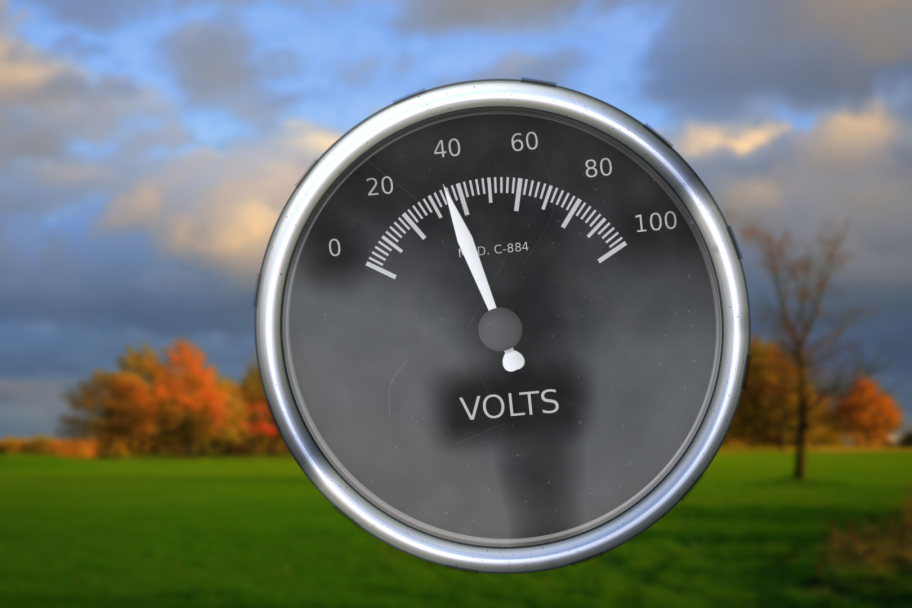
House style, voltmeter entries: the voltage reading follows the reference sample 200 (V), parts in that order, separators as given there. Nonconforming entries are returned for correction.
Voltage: 36 (V)
